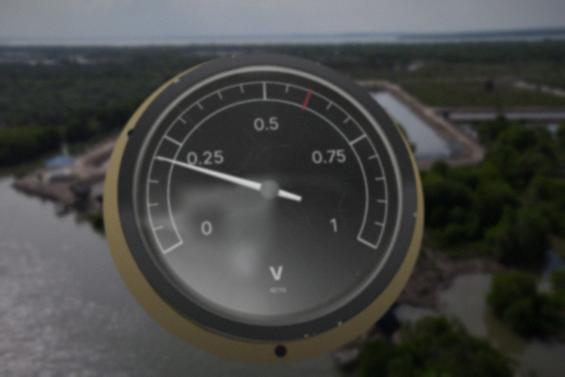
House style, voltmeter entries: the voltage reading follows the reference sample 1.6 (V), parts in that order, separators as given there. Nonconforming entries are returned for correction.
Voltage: 0.2 (V)
